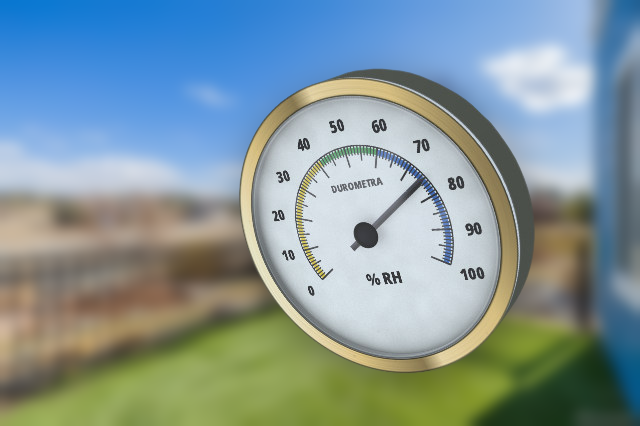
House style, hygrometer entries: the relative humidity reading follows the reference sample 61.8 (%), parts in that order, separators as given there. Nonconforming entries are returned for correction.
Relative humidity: 75 (%)
